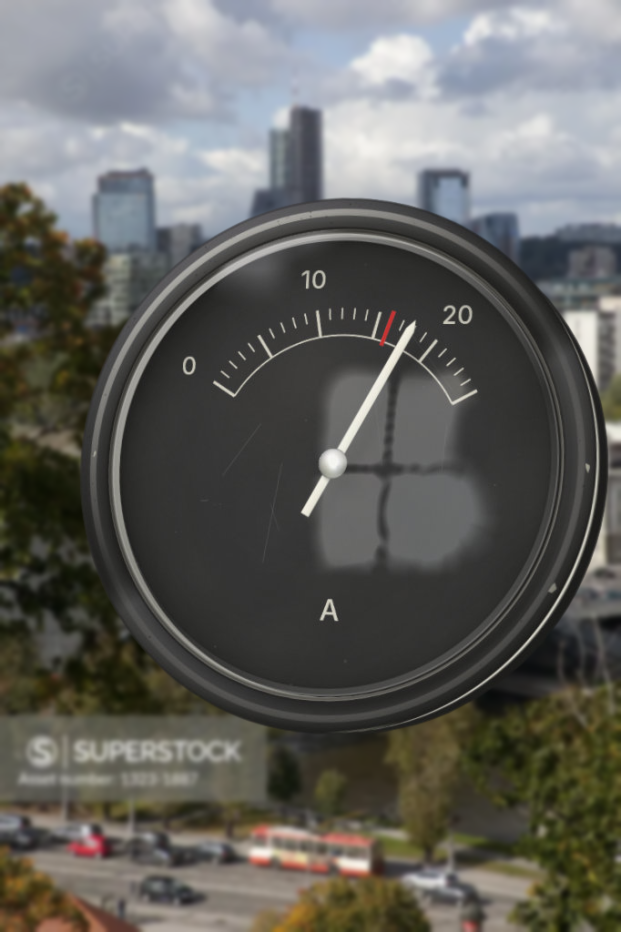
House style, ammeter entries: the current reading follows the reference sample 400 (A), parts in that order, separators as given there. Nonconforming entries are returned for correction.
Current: 18 (A)
